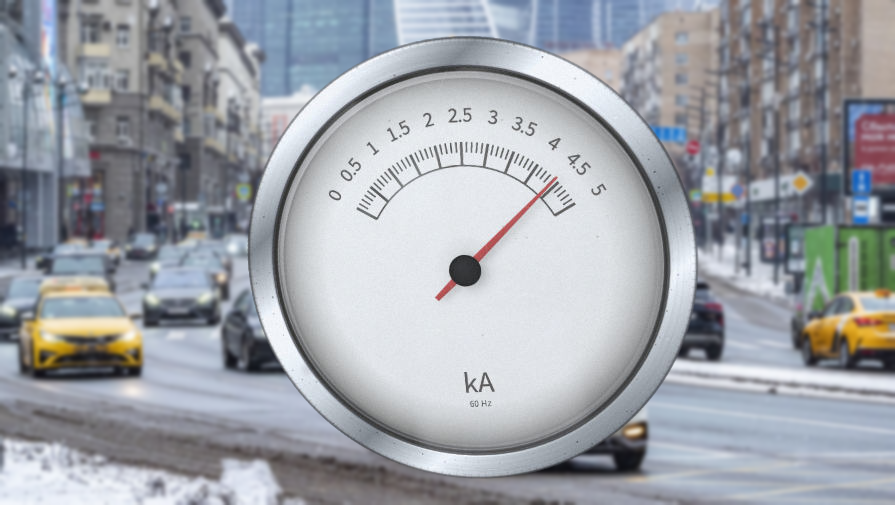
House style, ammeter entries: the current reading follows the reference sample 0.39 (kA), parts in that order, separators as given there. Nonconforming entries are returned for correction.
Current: 4.4 (kA)
